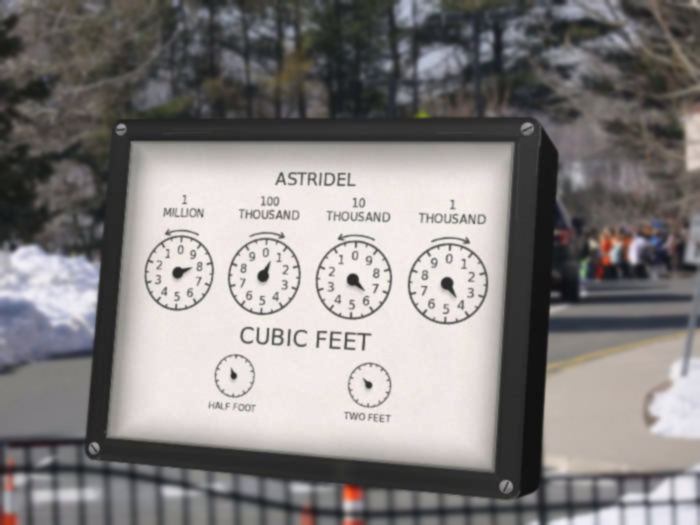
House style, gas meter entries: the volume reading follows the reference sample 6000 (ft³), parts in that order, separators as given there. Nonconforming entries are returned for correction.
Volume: 806400 (ft³)
